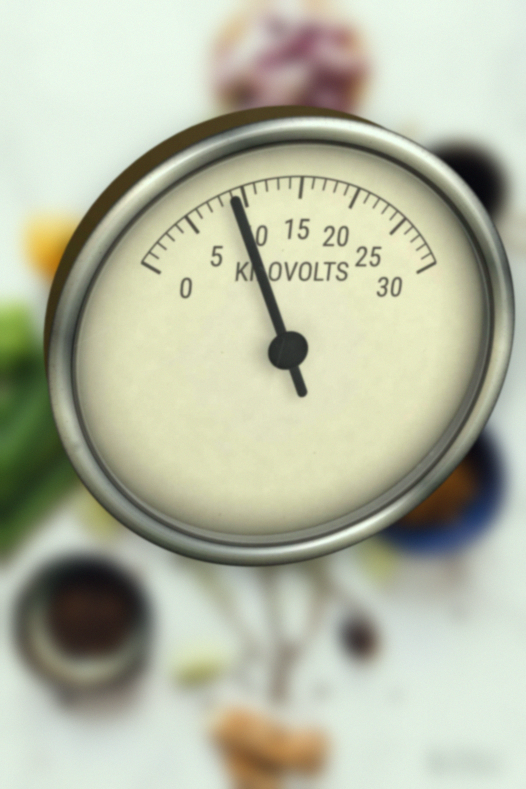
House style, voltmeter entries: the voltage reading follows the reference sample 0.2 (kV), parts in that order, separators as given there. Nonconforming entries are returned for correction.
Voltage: 9 (kV)
